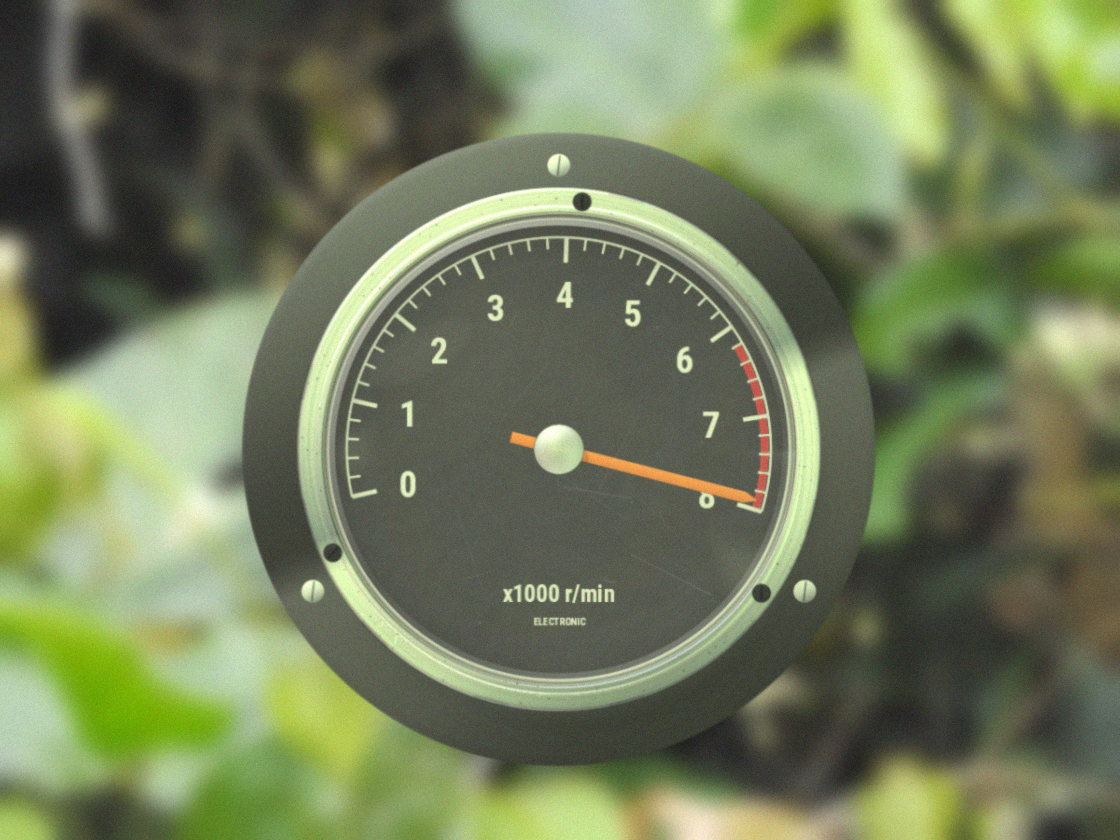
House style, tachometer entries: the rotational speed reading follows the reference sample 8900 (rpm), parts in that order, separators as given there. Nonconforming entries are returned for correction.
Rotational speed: 7900 (rpm)
